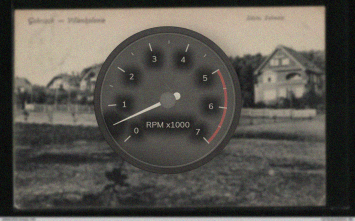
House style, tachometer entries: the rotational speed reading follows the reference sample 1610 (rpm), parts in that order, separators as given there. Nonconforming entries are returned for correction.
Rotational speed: 500 (rpm)
